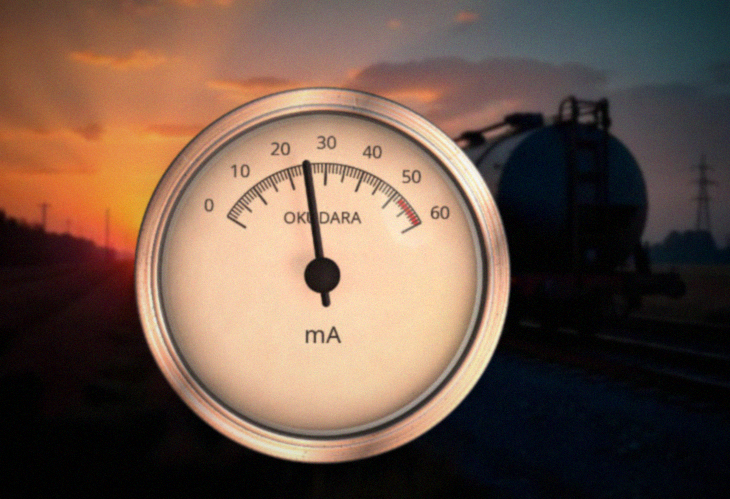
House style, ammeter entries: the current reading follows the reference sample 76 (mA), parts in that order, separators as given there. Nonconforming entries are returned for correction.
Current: 25 (mA)
